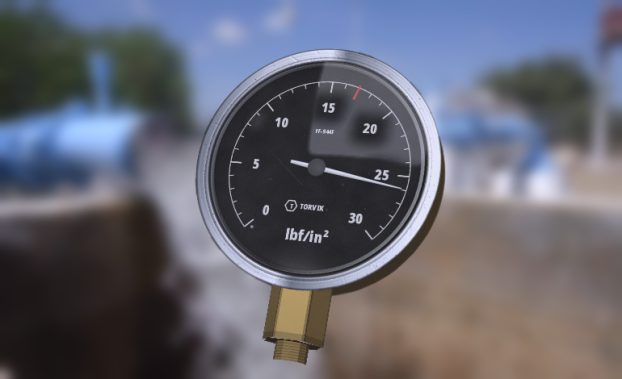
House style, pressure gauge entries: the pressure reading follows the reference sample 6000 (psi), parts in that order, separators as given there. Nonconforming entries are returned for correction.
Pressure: 26 (psi)
